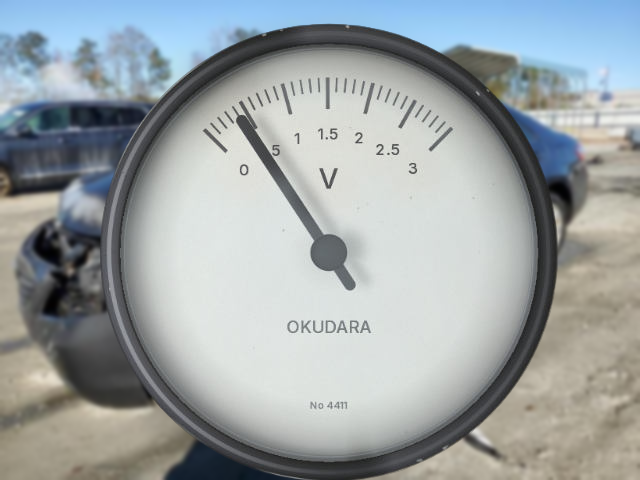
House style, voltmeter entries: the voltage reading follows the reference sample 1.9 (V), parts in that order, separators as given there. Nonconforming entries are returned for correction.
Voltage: 0.4 (V)
